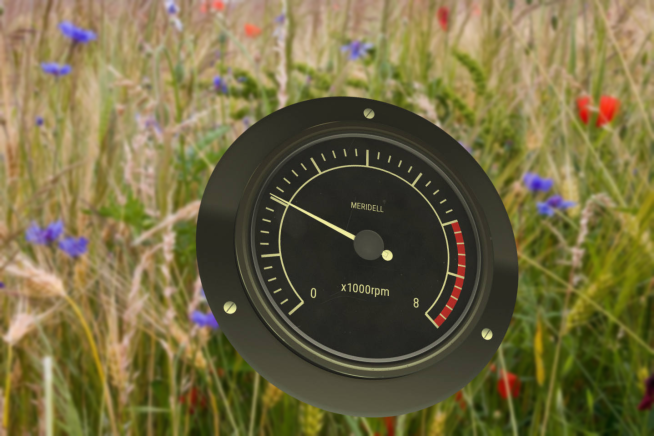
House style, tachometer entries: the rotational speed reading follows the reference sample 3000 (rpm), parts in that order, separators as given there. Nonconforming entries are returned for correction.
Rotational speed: 2000 (rpm)
